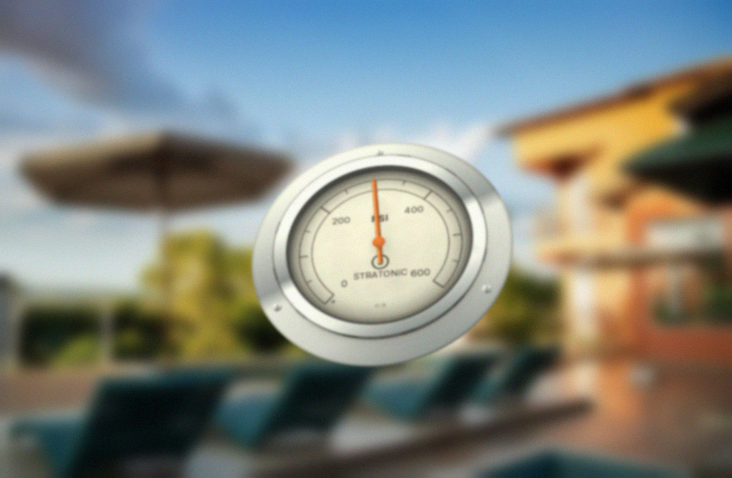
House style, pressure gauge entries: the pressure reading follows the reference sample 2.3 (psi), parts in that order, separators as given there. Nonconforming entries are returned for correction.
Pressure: 300 (psi)
